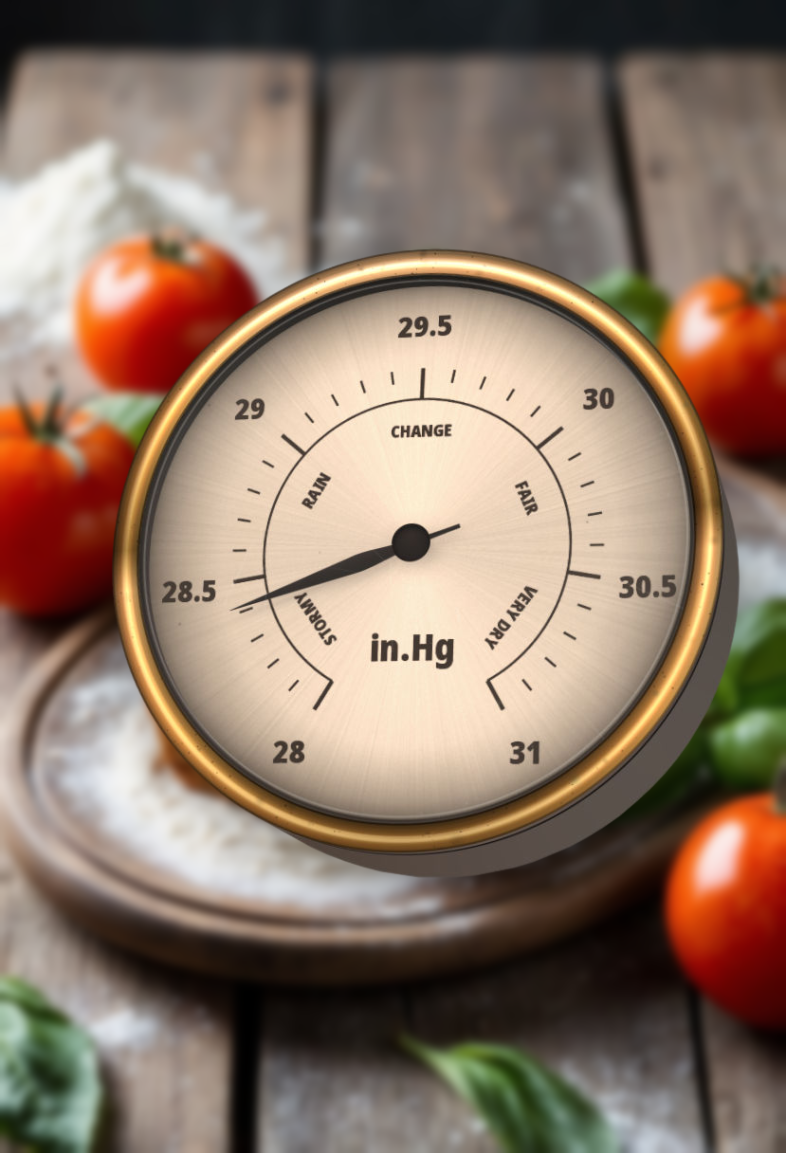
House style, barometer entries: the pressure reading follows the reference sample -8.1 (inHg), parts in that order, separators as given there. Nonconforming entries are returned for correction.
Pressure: 28.4 (inHg)
